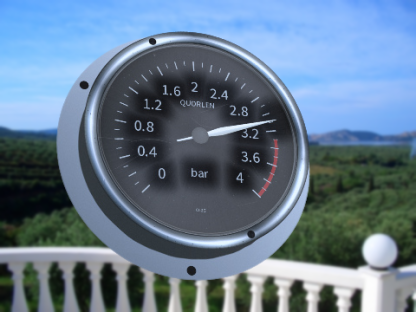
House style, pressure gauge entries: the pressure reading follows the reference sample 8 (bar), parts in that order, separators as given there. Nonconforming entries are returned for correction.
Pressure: 3.1 (bar)
